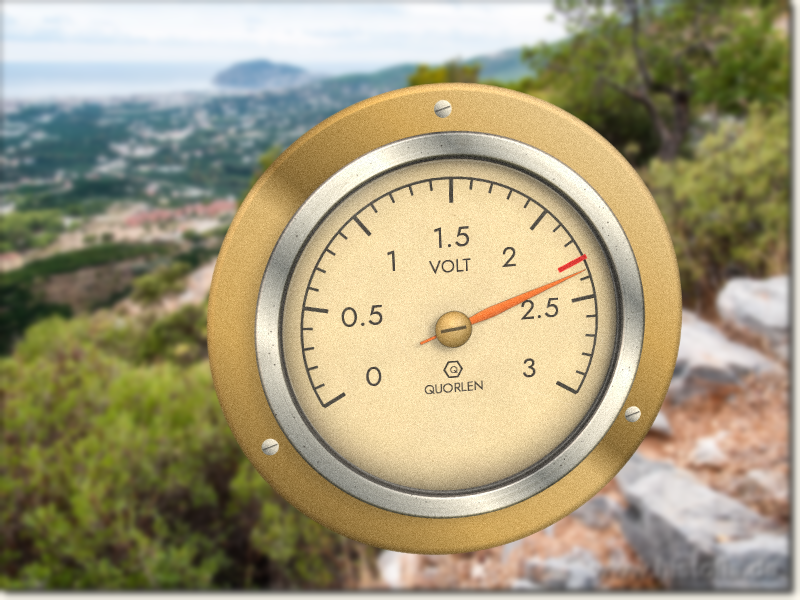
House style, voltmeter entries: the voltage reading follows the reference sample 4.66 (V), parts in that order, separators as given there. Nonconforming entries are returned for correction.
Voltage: 2.35 (V)
